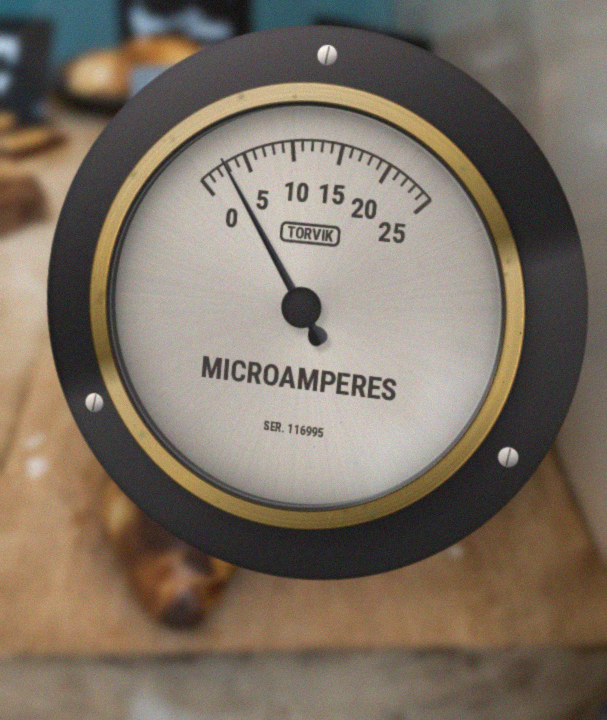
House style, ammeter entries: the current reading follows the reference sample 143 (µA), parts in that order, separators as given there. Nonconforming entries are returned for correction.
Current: 3 (µA)
